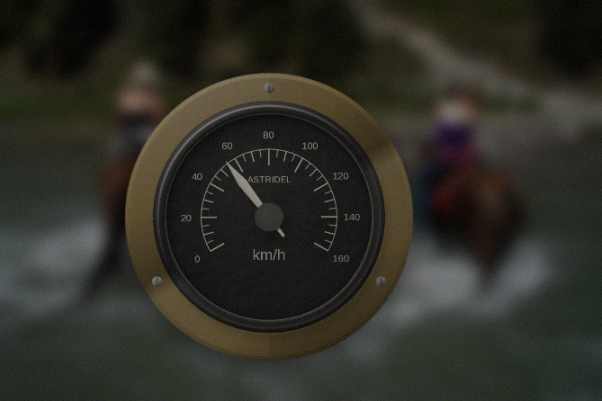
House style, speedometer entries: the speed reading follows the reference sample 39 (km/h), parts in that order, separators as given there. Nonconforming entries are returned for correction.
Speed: 55 (km/h)
